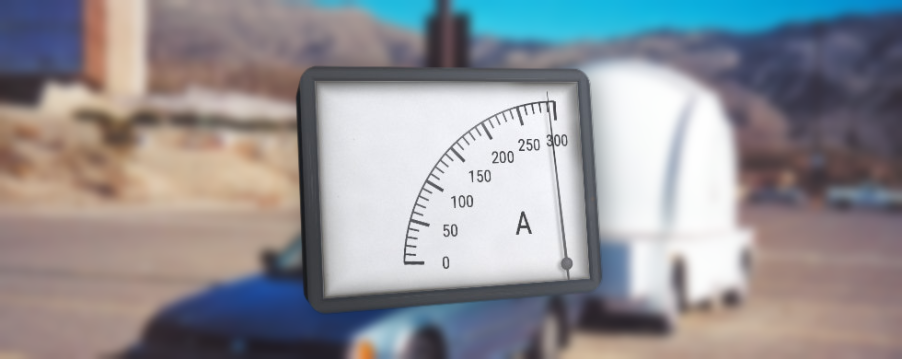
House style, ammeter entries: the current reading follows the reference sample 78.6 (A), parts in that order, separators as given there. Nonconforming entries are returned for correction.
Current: 290 (A)
